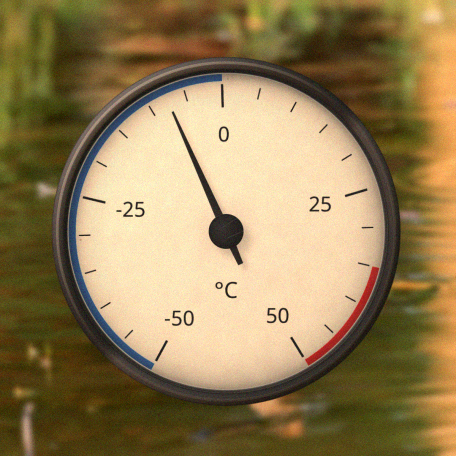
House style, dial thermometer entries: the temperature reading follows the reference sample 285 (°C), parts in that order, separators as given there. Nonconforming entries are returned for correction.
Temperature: -7.5 (°C)
